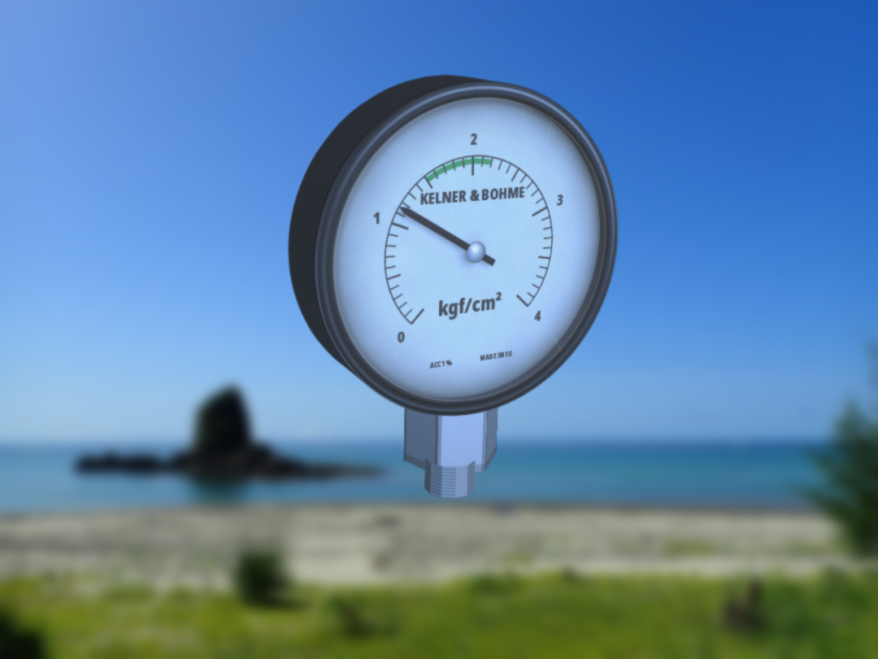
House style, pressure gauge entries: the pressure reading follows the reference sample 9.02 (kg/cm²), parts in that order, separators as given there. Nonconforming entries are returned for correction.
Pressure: 1.15 (kg/cm²)
